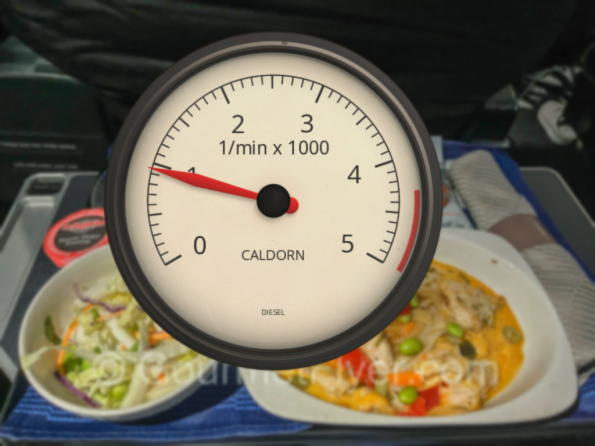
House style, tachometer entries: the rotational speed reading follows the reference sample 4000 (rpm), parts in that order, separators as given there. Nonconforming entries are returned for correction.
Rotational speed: 950 (rpm)
